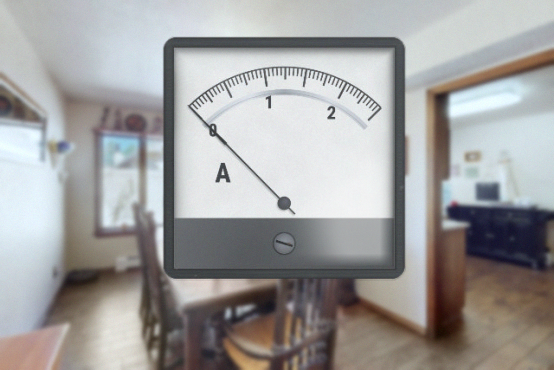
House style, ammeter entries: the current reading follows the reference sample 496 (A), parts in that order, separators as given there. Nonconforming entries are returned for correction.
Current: 0 (A)
